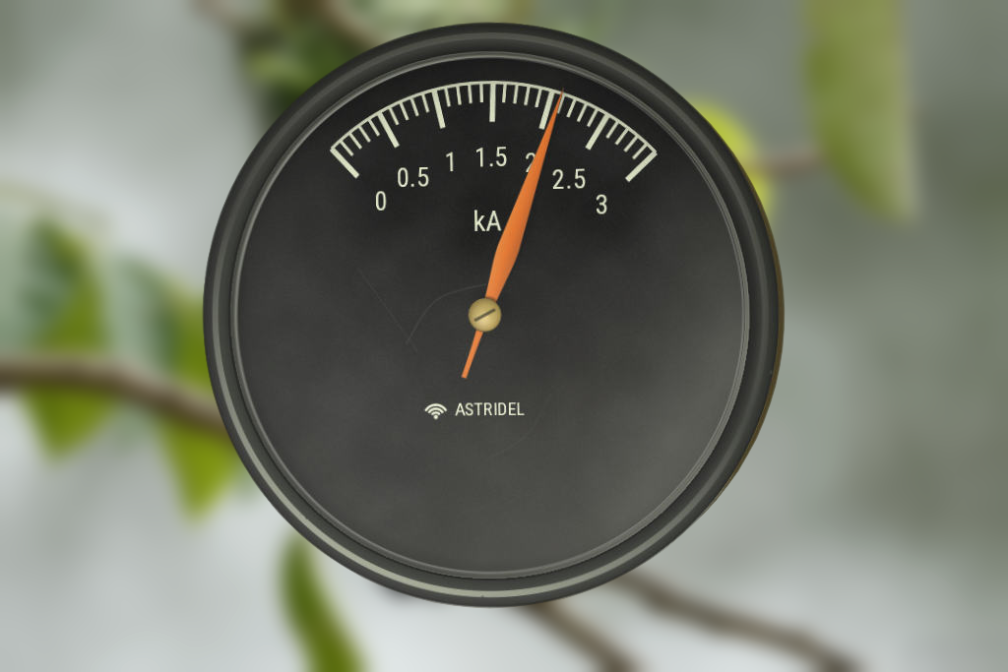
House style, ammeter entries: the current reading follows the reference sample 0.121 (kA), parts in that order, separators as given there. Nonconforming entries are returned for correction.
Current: 2.1 (kA)
